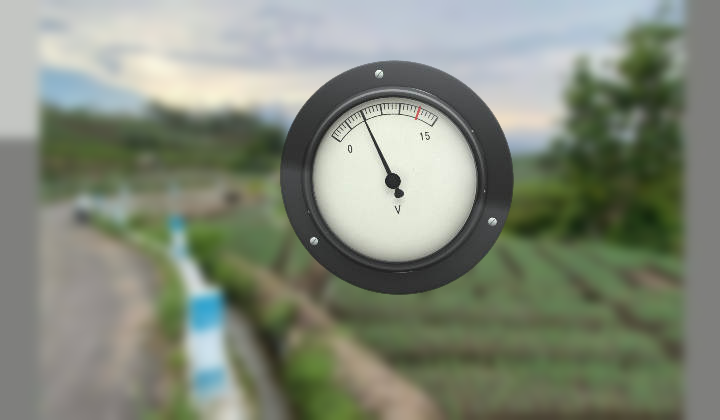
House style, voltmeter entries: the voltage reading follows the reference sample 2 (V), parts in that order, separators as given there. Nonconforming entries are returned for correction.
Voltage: 5 (V)
